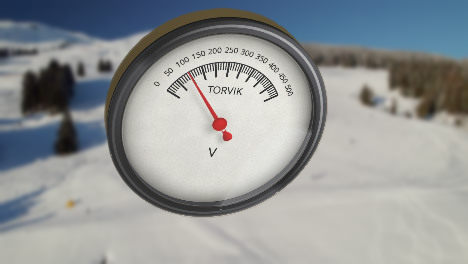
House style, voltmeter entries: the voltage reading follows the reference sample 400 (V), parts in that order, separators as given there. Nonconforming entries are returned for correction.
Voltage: 100 (V)
